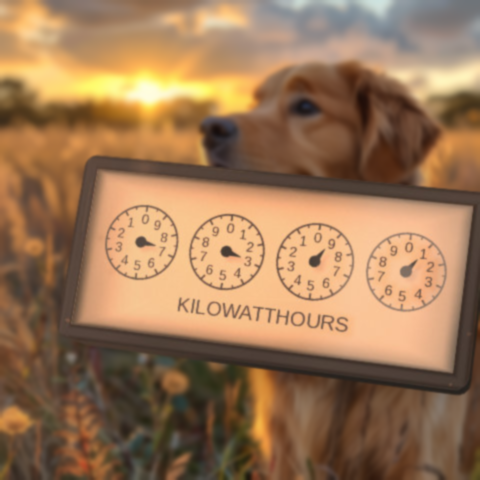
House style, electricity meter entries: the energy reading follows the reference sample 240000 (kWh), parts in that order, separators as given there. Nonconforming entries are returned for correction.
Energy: 7291 (kWh)
